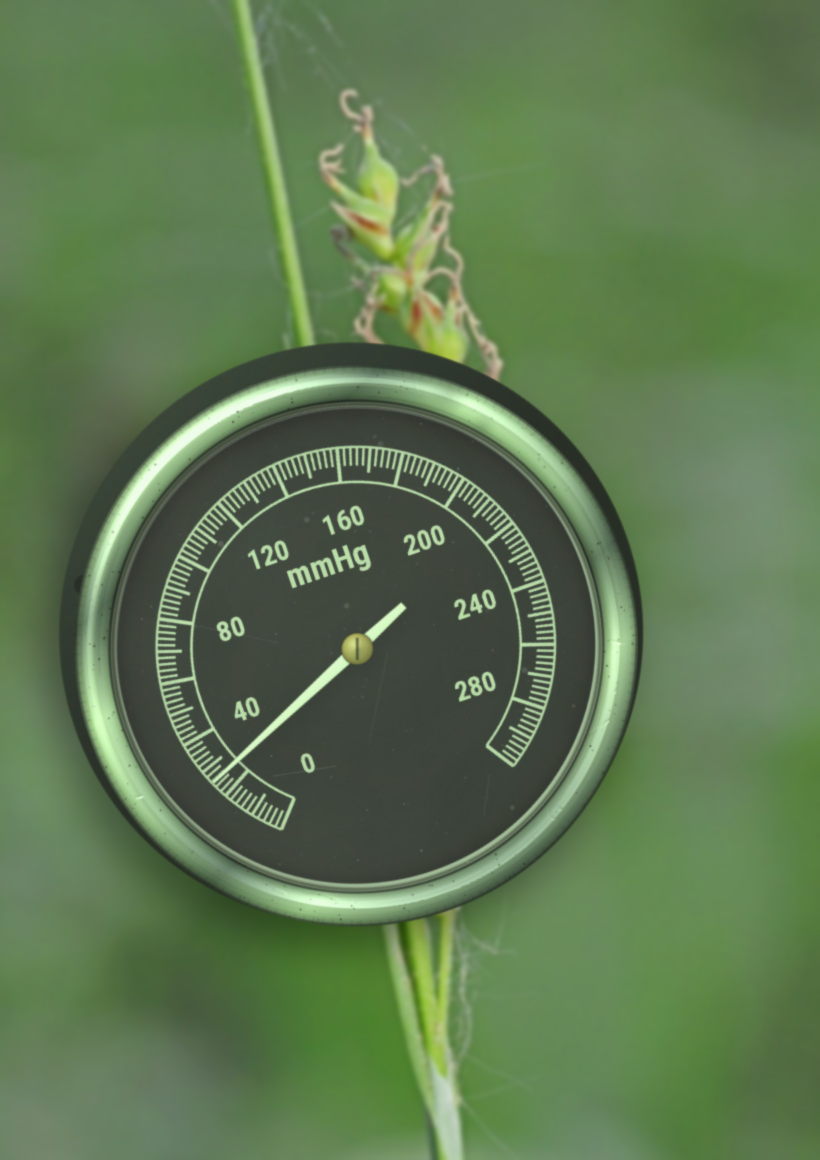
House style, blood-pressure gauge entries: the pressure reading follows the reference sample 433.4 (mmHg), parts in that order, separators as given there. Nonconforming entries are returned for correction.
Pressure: 26 (mmHg)
